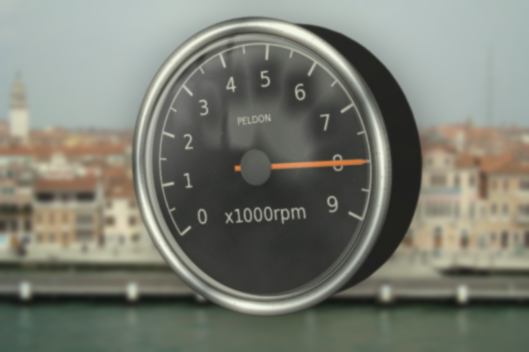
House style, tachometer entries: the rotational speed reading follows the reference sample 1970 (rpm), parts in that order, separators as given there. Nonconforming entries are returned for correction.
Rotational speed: 8000 (rpm)
